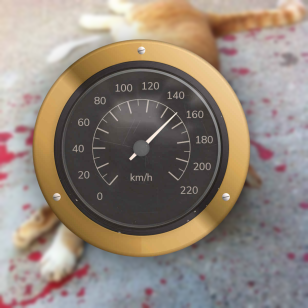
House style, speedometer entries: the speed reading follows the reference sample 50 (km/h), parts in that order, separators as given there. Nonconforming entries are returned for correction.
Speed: 150 (km/h)
